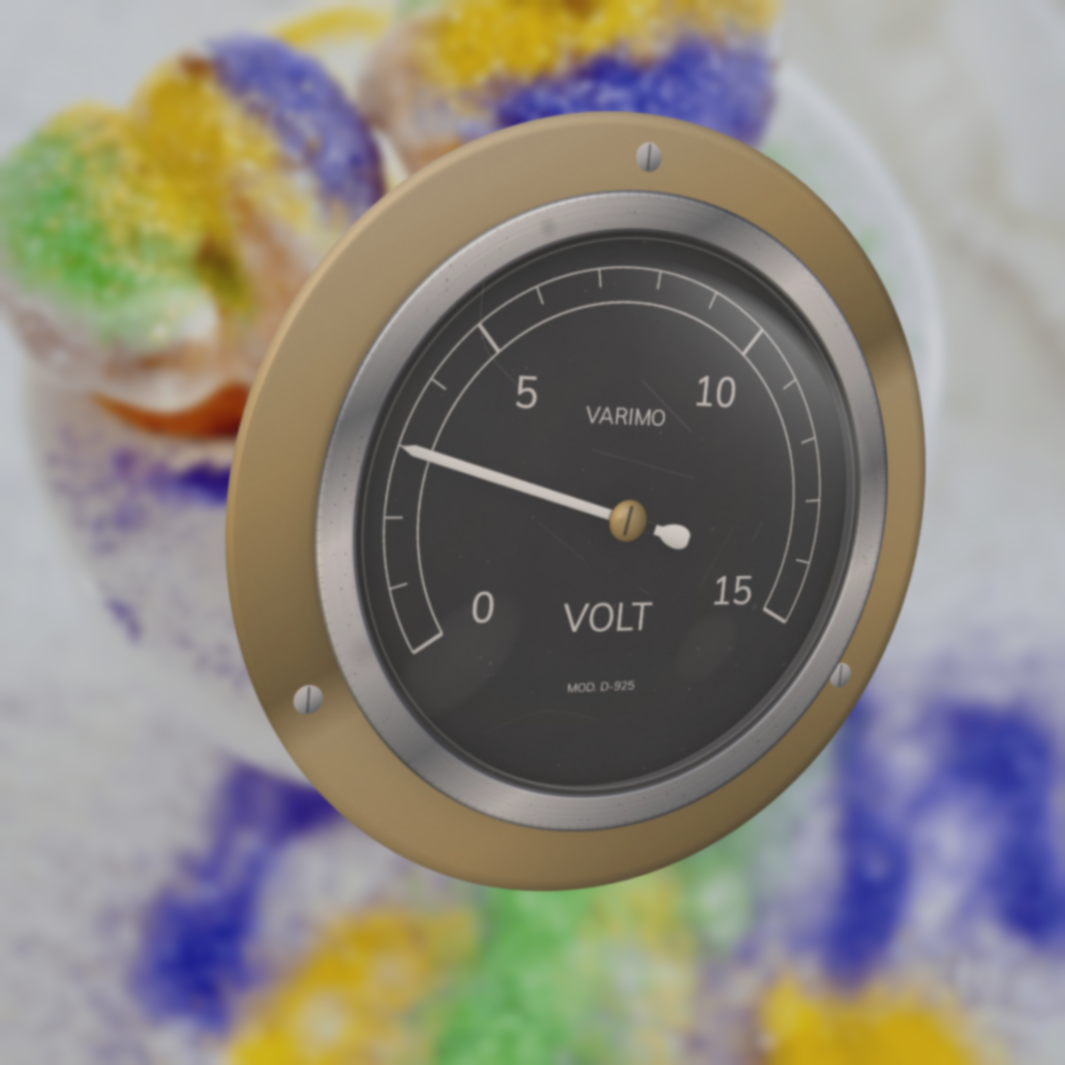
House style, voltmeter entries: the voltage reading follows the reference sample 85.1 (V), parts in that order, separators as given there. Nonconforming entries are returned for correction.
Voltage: 3 (V)
